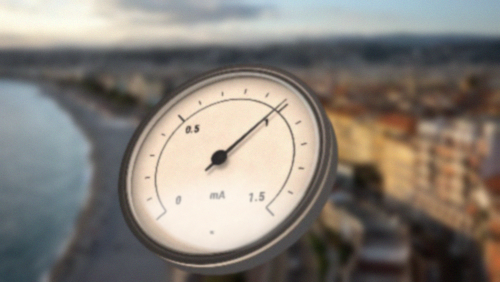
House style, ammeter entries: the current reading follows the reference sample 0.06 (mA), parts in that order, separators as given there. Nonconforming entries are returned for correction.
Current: 1 (mA)
